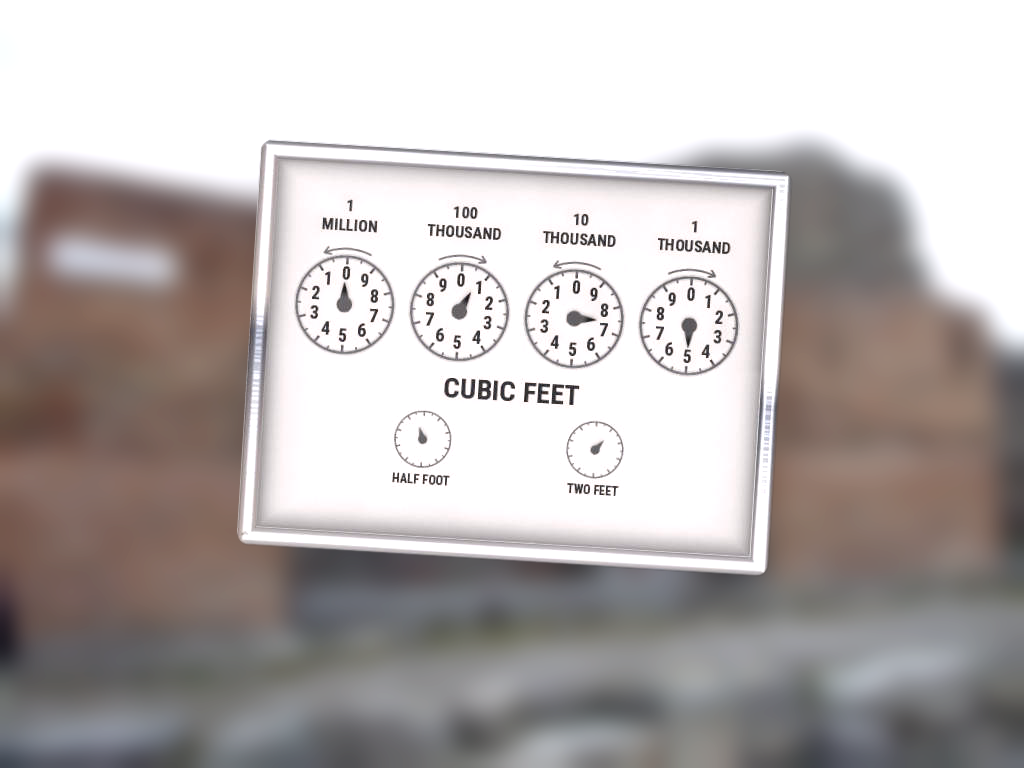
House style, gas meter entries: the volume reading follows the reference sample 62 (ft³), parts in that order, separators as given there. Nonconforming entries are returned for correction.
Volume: 7500 (ft³)
